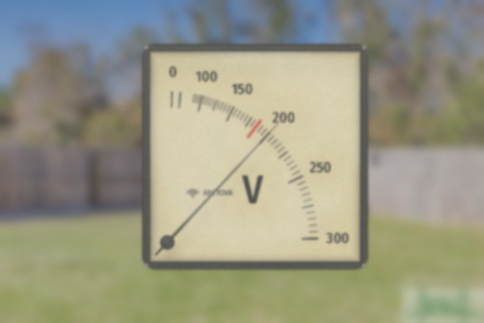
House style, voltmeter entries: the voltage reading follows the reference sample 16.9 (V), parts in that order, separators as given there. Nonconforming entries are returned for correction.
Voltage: 200 (V)
